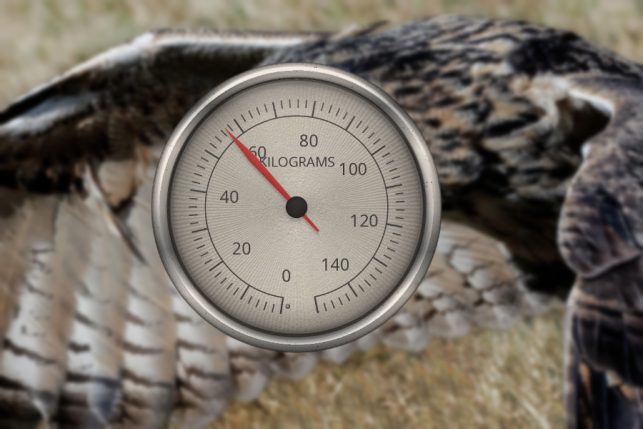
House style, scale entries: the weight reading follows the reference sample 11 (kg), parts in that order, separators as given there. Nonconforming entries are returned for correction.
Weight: 57 (kg)
